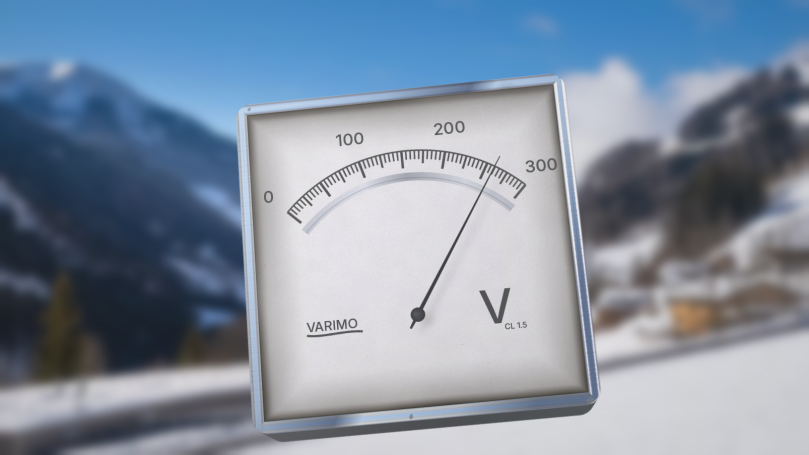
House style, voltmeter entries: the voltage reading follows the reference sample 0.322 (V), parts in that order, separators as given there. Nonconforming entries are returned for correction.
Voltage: 260 (V)
